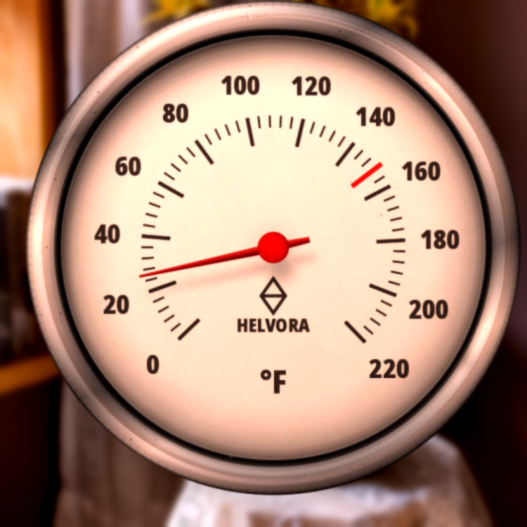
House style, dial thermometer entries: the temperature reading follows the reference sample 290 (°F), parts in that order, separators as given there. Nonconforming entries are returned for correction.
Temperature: 26 (°F)
